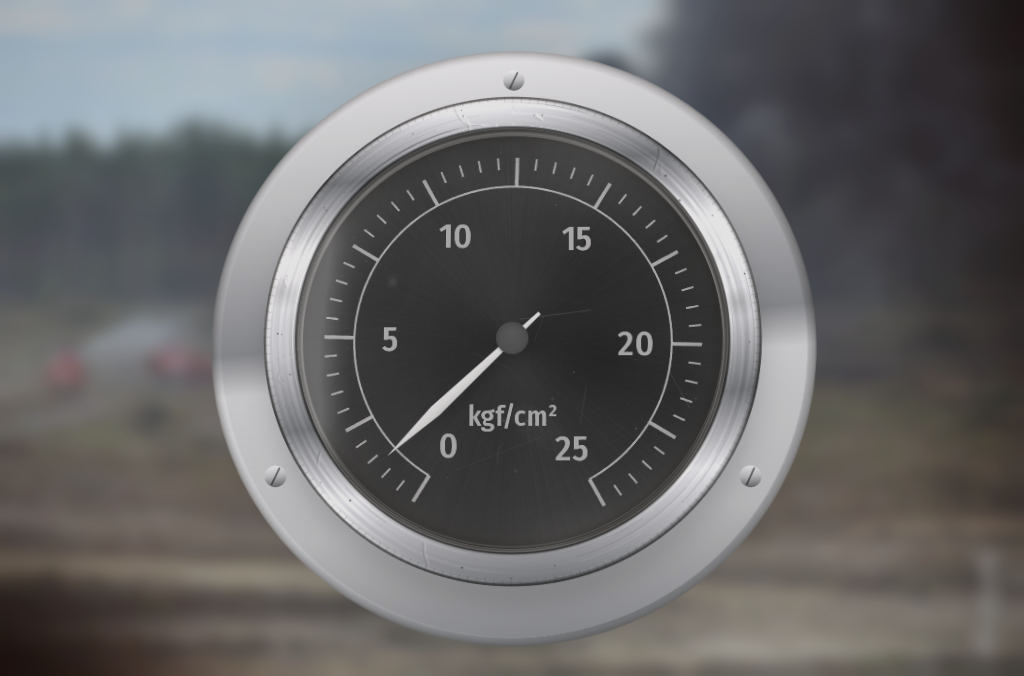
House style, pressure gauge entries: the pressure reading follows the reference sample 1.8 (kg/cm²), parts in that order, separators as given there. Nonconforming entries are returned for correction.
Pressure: 1.25 (kg/cm²)
